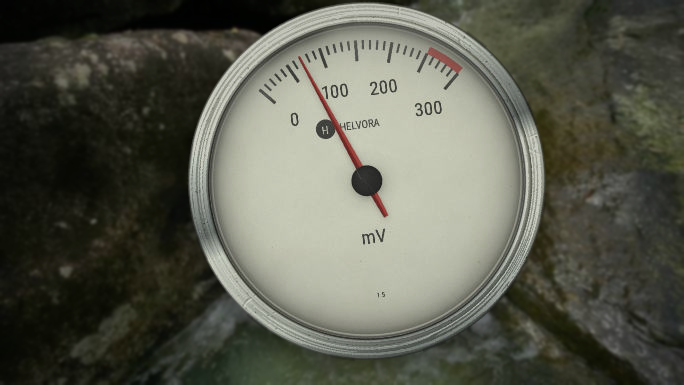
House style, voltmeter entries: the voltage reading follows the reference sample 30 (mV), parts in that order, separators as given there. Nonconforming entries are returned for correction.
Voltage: 70 (mV)
